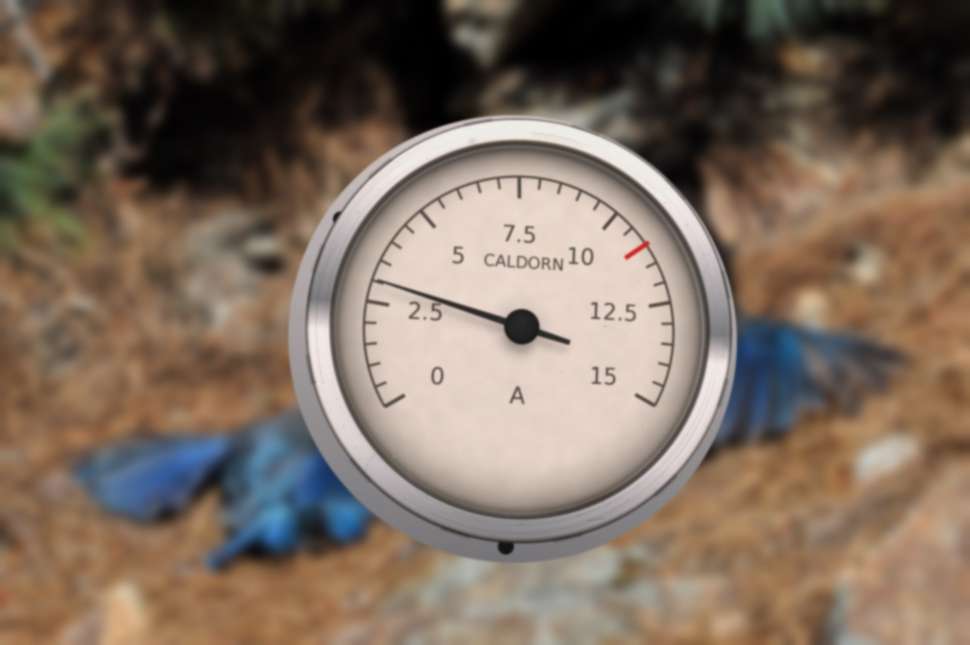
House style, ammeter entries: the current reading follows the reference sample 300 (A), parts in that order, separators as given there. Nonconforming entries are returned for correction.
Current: 3 (A)
